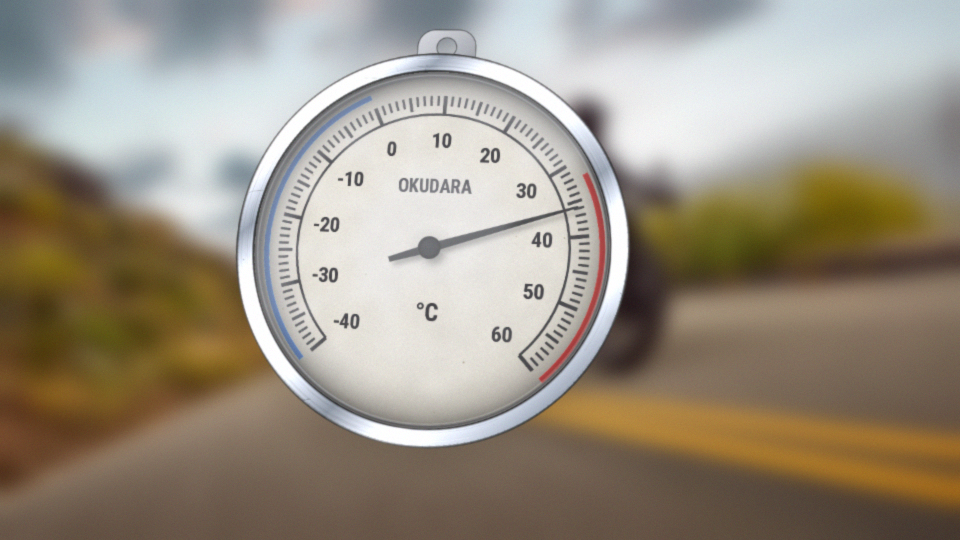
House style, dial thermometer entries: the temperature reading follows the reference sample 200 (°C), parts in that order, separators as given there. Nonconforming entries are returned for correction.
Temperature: 36 (°C)
